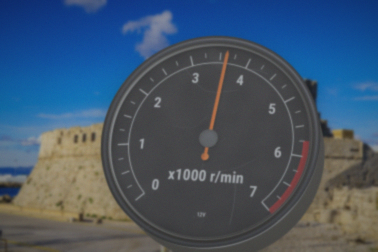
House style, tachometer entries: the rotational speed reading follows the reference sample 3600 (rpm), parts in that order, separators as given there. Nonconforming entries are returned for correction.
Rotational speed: 3625 (rpm)
